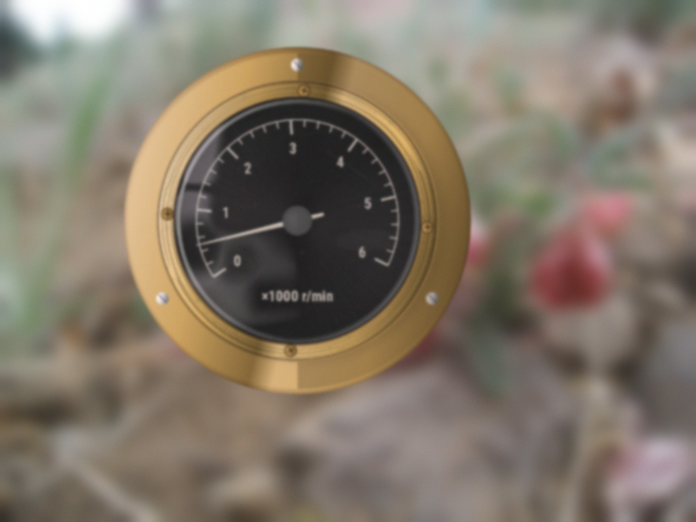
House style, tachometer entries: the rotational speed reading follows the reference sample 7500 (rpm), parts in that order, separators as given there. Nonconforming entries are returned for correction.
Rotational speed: 500 (rpm)
